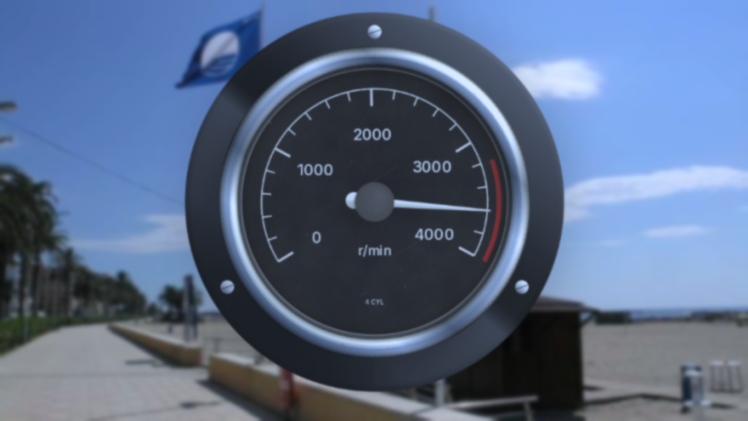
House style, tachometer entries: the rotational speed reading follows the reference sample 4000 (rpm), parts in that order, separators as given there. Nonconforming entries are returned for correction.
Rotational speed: 3600 (rpm)
